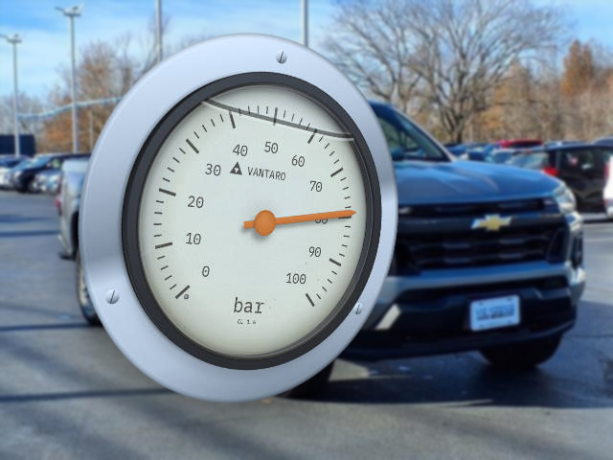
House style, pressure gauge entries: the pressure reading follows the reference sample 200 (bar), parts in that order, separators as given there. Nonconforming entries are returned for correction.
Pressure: 79 (bar)
